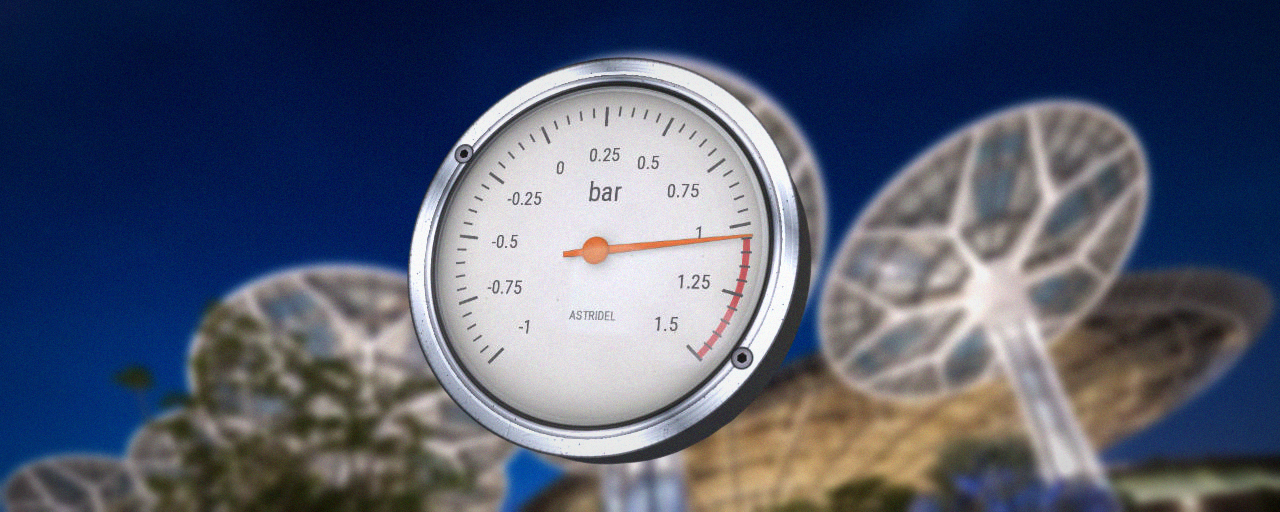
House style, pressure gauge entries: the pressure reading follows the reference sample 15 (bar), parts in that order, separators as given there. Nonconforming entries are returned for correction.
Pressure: 1.05 (bar)
